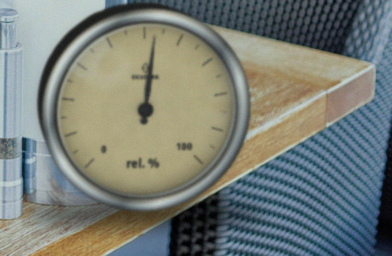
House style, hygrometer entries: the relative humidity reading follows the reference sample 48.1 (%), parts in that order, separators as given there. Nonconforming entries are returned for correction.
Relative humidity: 52.5 (%)
